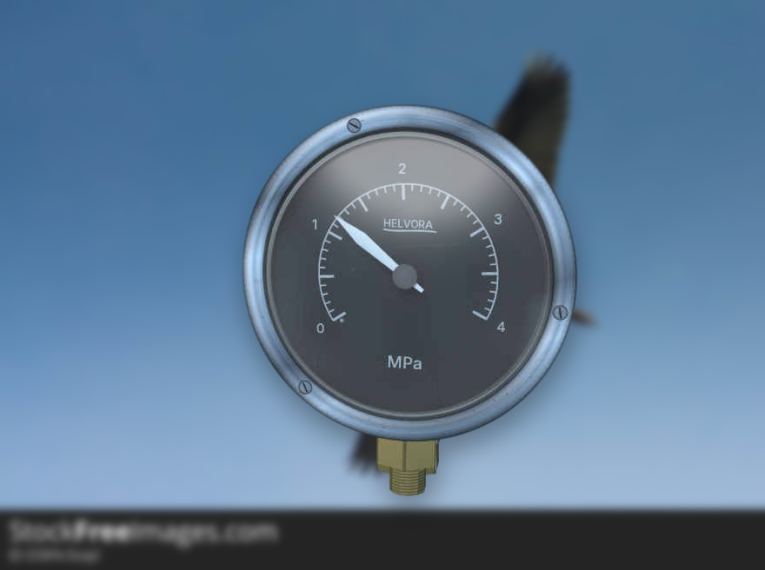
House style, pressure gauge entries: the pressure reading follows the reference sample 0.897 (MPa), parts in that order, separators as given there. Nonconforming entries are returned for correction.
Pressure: 1.2 (MPa)
